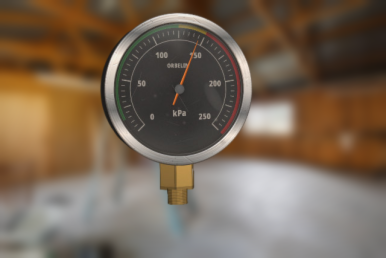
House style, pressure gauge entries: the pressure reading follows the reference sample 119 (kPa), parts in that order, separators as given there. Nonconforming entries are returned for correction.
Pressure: 145 (kPa)
